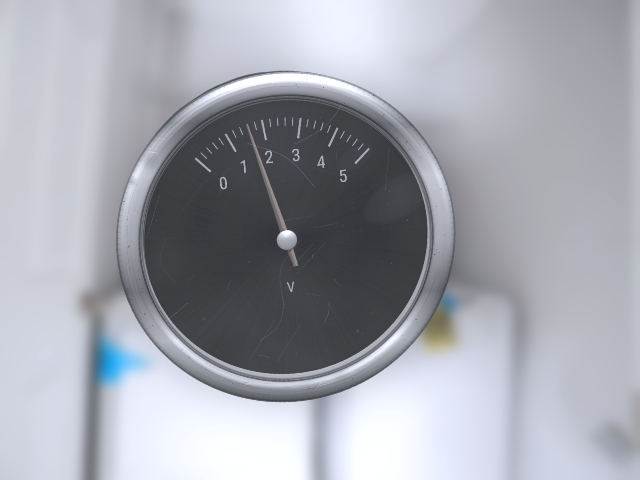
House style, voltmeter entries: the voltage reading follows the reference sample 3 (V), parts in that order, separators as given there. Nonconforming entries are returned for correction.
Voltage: 1.6 (V)
